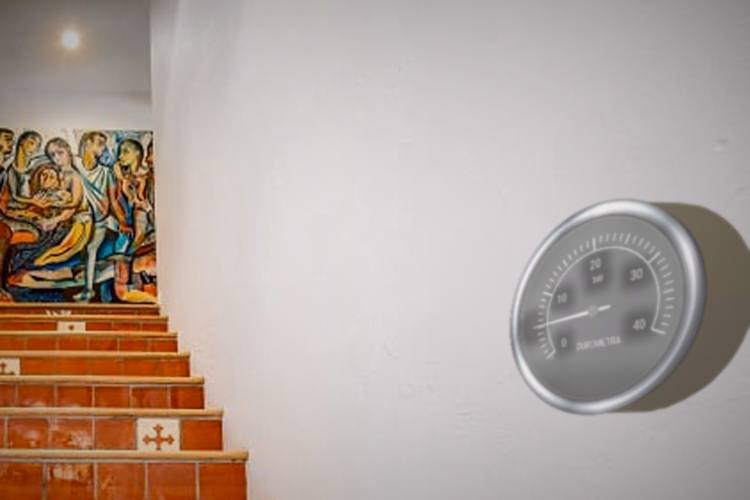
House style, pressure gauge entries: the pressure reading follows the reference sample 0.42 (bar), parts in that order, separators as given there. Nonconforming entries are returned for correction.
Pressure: 5 (bar)
